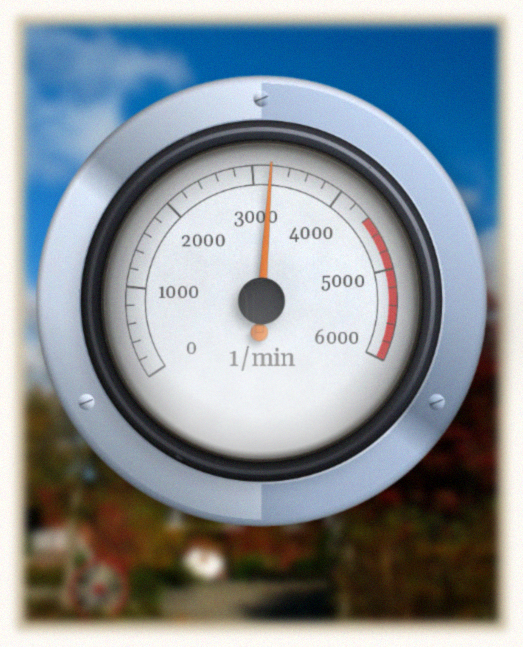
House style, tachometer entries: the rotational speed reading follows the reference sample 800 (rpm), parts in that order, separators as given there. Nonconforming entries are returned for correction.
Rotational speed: 3200 (rpm)
